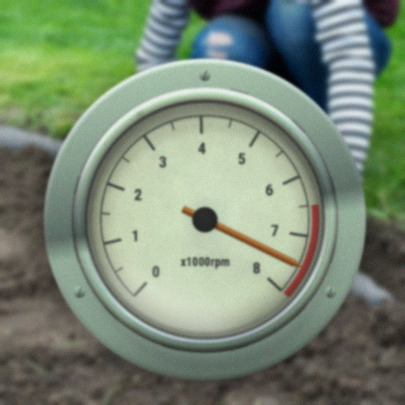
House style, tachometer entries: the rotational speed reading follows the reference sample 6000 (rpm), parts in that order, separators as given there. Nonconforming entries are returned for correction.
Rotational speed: 7500 (rpm)
